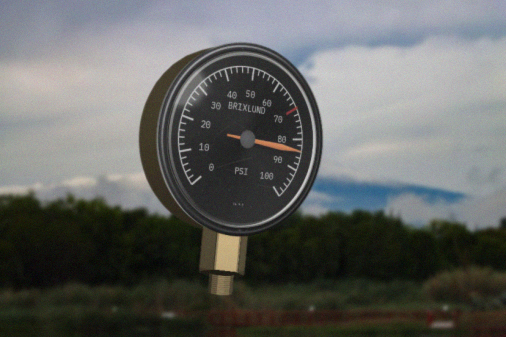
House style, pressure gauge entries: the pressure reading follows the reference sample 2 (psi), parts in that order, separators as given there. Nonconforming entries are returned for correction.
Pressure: 84 (psi)
